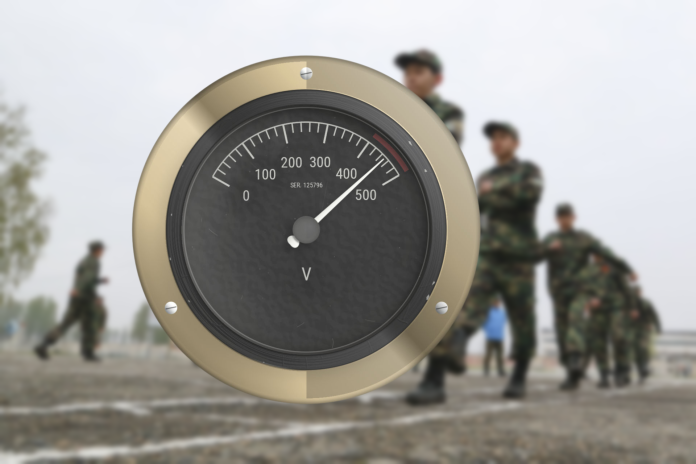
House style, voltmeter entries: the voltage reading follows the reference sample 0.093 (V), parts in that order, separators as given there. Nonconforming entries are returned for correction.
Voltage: 450 (V)
